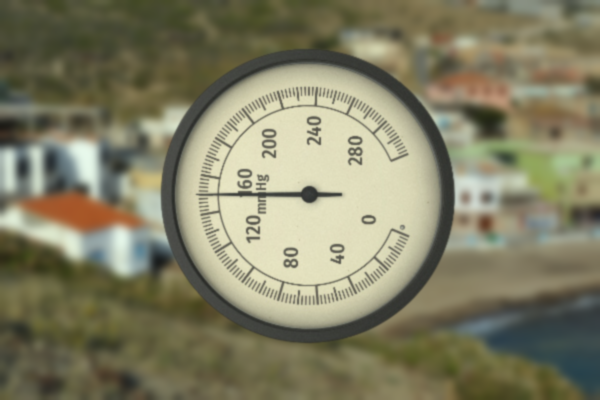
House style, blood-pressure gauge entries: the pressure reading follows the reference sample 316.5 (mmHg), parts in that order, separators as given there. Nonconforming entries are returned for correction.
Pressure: 150 (mmHg)
